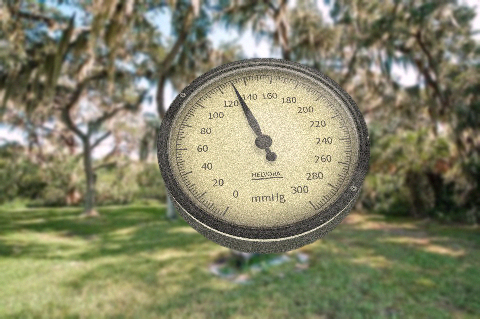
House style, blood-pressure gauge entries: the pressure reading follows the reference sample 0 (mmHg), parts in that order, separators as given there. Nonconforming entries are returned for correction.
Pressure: 130 (mmHg)
